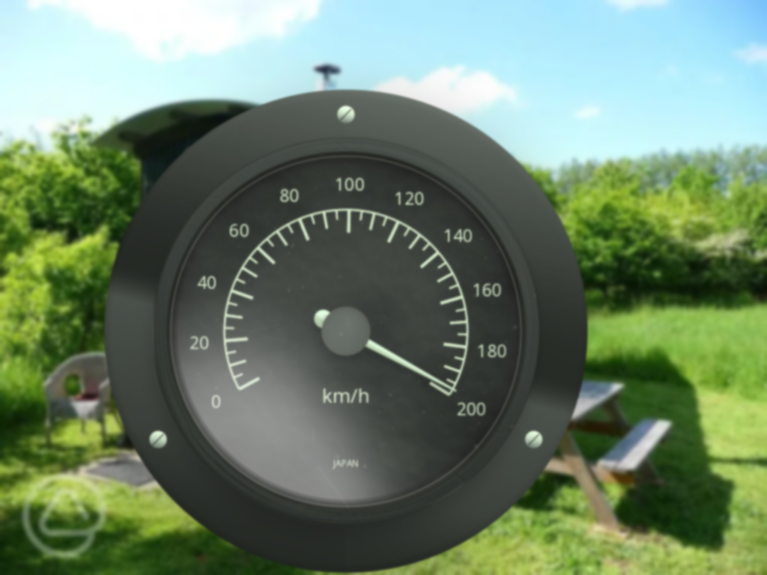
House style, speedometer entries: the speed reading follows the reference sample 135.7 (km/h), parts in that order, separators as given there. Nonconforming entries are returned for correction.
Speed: 197.5 (km/h)
